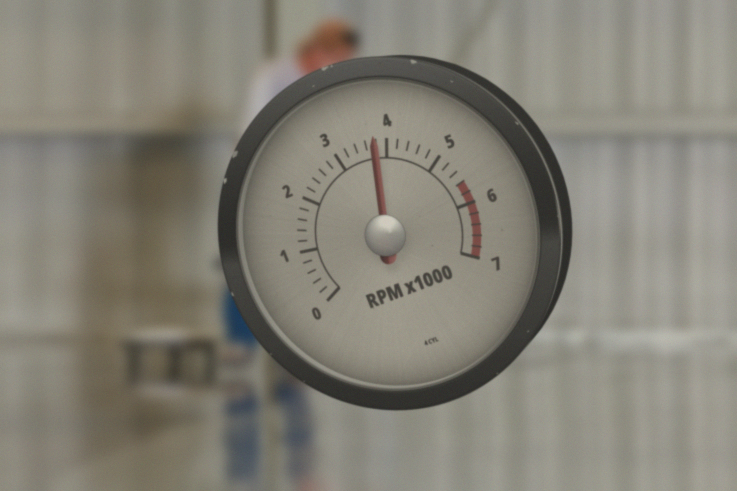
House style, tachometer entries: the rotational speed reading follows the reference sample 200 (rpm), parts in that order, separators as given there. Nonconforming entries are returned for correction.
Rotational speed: 3800 (rpm)
